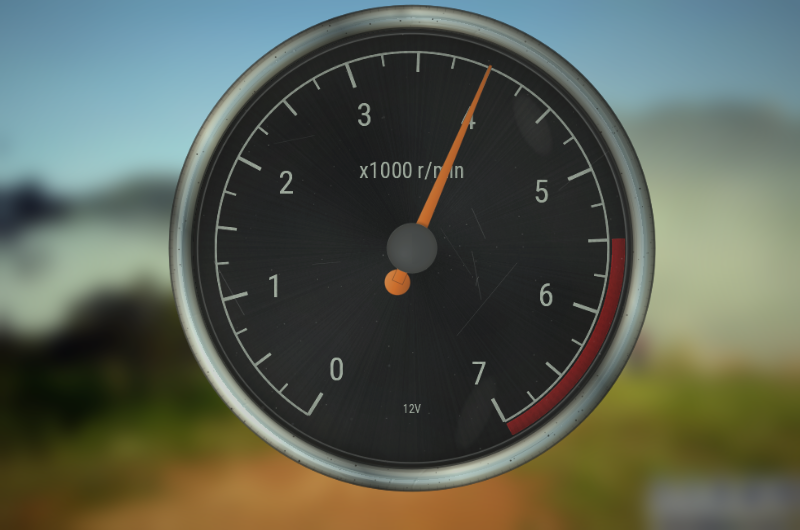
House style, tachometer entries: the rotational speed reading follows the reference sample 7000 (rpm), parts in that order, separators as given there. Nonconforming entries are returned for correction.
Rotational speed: 4000 (rpm)
